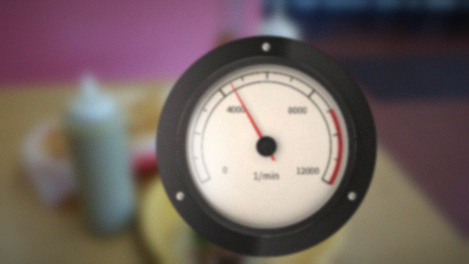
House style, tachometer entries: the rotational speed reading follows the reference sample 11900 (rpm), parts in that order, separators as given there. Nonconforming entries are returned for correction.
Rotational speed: 4500 (rpm)
